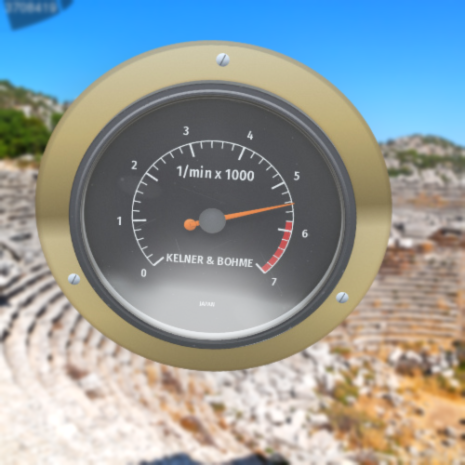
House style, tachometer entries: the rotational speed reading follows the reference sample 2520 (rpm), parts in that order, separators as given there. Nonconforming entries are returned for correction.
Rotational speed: 5400 (rpm)
